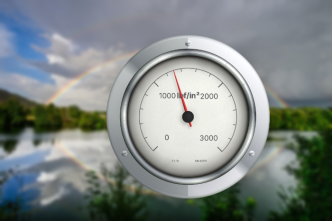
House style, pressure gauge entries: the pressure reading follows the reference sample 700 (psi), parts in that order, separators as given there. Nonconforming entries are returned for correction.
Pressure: 1300 (psi)
